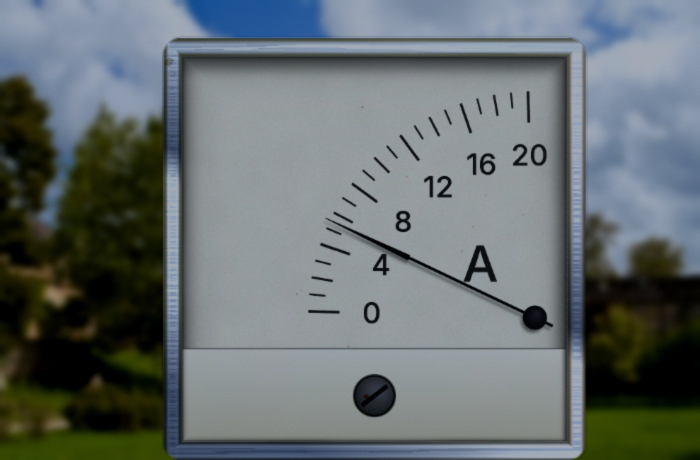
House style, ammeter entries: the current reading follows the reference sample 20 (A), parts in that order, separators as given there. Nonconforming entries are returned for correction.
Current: 5.5 (A)
